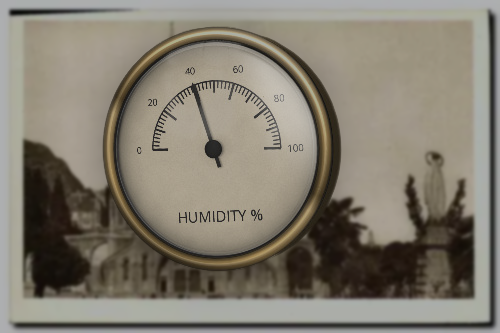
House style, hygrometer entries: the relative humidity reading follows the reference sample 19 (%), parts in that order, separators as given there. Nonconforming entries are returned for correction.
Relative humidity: 40 (%)
